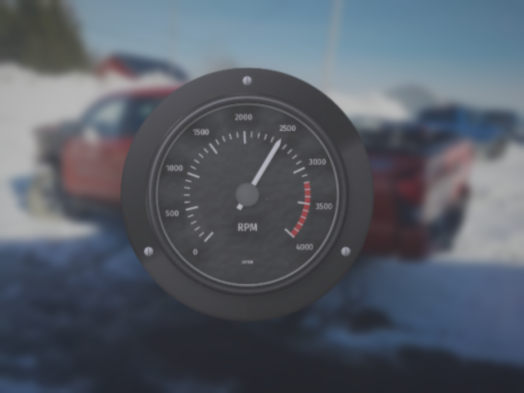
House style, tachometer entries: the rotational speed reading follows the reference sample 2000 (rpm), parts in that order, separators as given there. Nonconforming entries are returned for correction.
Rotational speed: 2500 (rpm)
